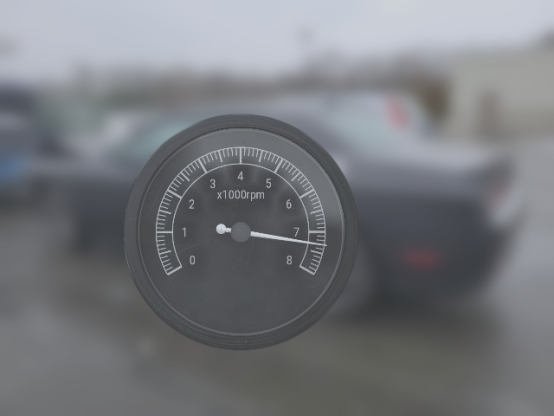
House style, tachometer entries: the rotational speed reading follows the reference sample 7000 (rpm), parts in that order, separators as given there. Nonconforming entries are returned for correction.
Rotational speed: 7300 (rpm)
